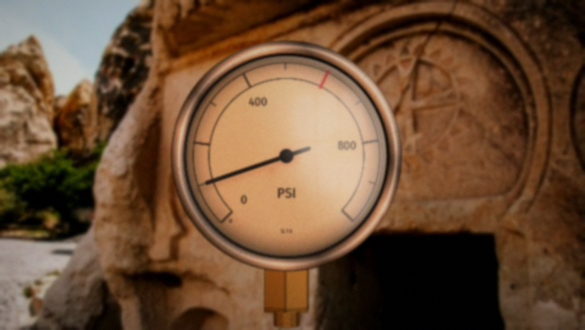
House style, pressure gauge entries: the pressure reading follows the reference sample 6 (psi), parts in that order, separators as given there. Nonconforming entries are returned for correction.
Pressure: 100 (psi)
